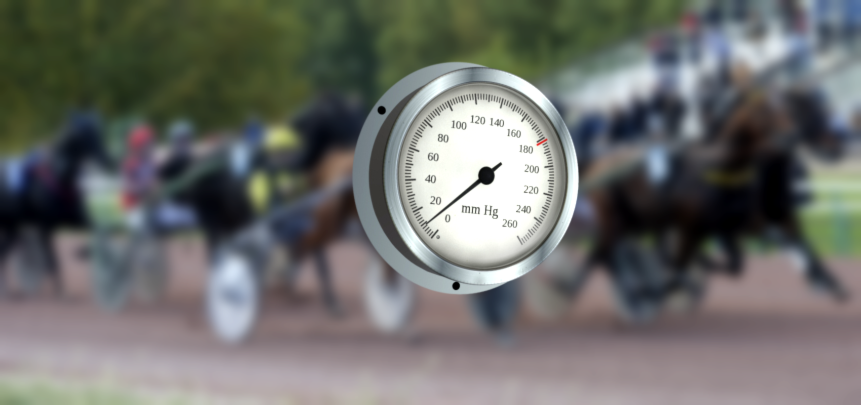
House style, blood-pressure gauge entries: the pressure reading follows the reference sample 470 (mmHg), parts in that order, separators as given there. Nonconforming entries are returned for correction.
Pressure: 10 (mmHg)
